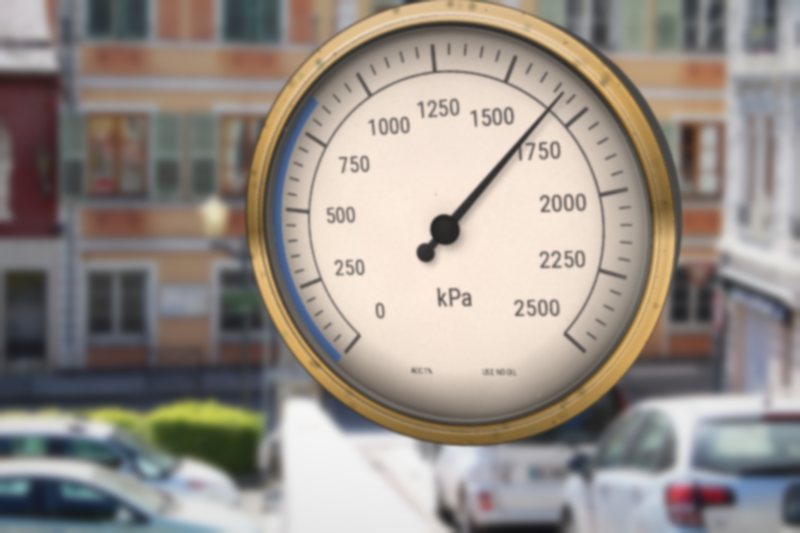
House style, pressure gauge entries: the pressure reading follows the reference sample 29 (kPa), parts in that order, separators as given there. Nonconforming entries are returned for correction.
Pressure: 1675 (kPa)
